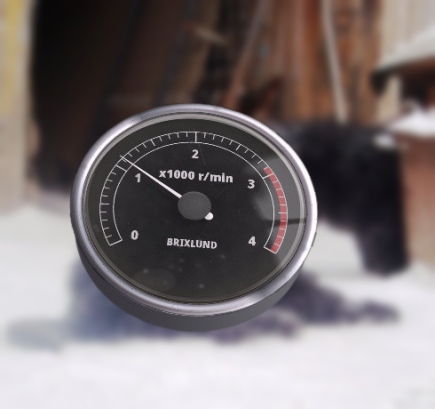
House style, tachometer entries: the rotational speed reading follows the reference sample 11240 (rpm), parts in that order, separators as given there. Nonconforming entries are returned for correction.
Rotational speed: 1100 (rpm)
